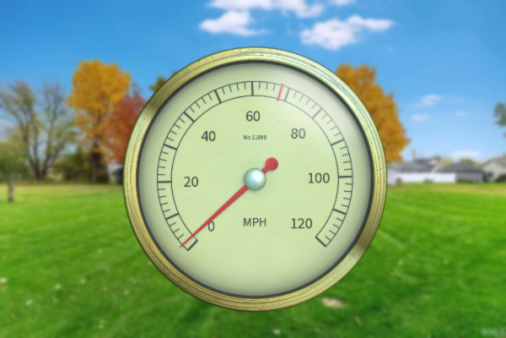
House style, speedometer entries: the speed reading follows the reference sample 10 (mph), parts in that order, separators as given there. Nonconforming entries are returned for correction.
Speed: 2 (mph)
